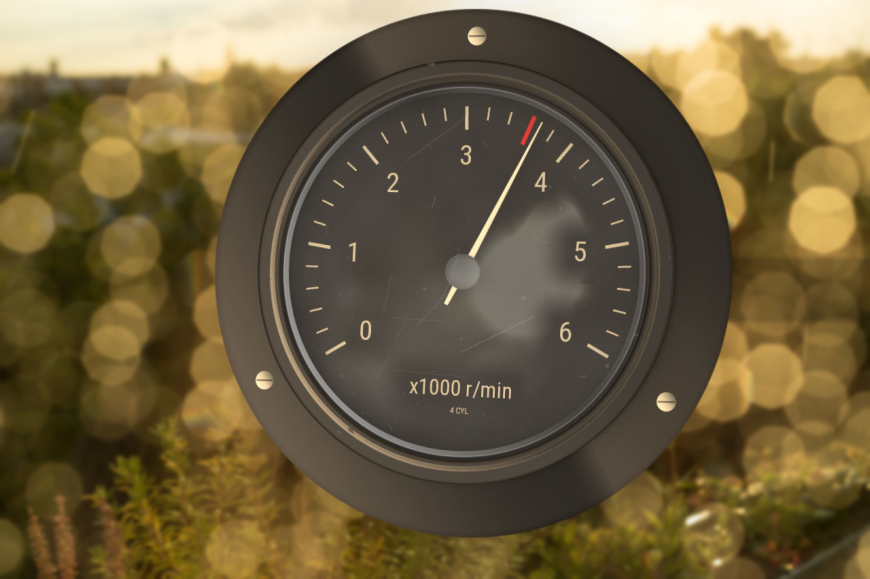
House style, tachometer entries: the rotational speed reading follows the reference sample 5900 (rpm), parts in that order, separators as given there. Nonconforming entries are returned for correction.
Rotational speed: 3700 (rpm)
